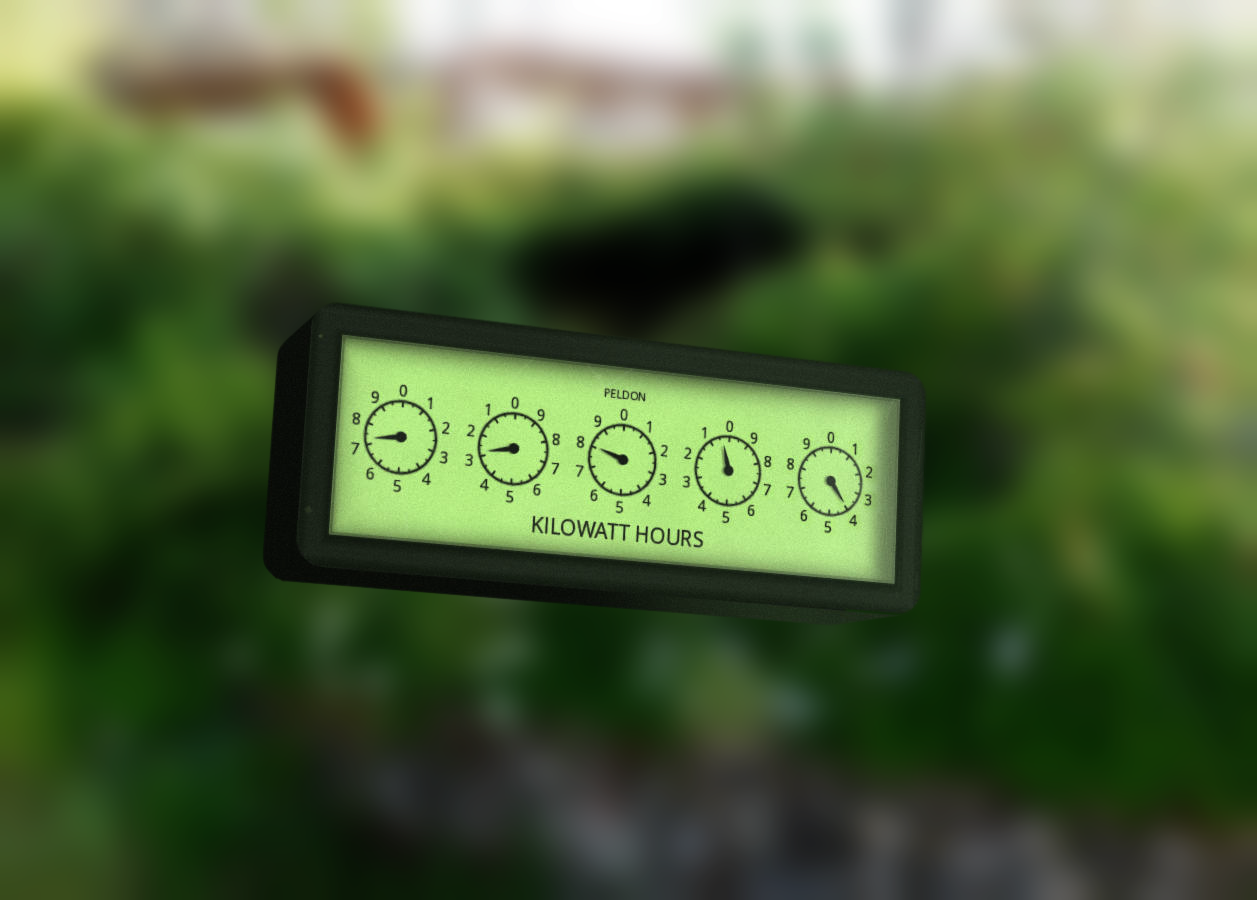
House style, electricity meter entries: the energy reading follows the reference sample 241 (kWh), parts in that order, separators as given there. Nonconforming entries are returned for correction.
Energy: 72804 (kWh)
